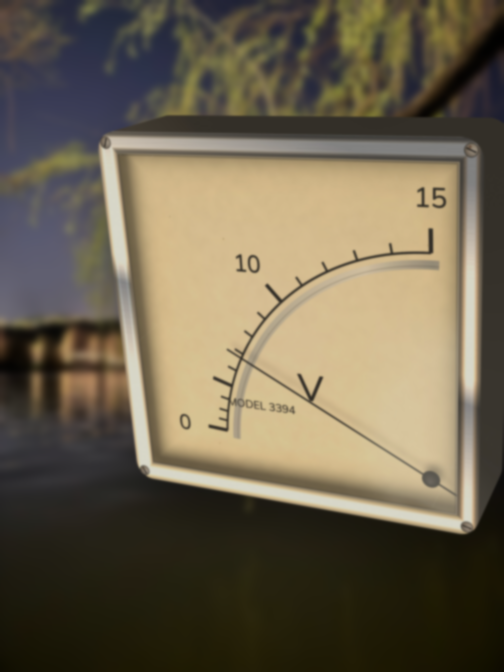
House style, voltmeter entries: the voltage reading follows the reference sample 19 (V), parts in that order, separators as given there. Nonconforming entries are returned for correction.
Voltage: 7 (V)
